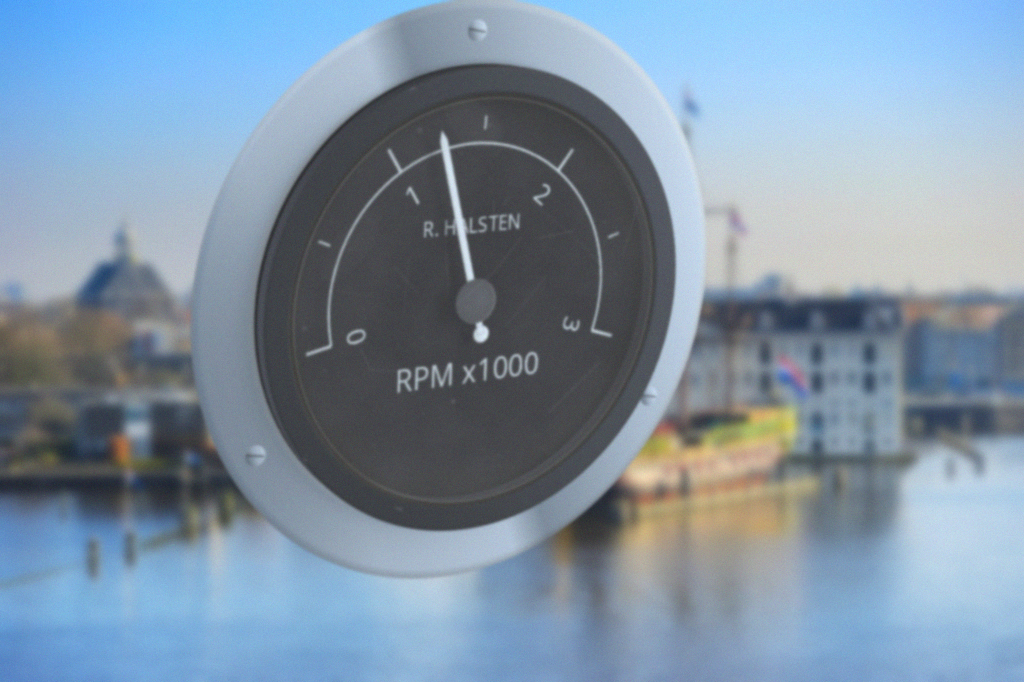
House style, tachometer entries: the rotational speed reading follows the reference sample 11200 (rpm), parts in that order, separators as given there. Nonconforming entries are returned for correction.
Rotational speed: 1250 (rpm)
